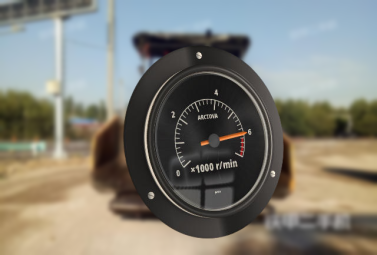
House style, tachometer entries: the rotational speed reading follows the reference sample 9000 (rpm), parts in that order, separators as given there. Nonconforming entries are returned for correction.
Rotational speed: 6000 (rpm)
